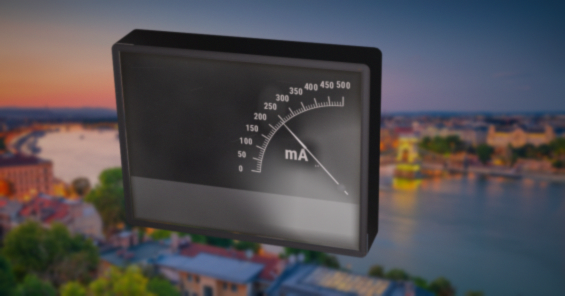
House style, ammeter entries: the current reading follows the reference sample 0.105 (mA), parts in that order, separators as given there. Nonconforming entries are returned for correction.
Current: 250 (mA)
